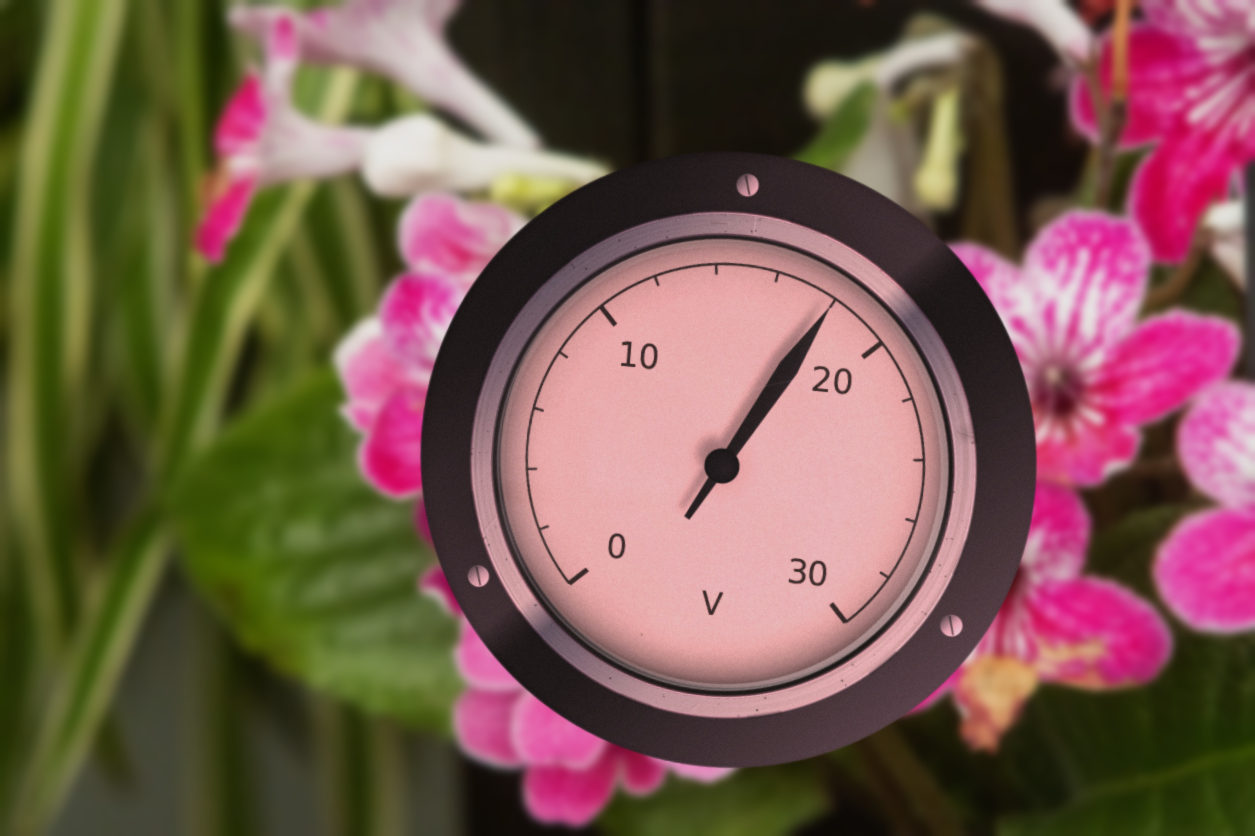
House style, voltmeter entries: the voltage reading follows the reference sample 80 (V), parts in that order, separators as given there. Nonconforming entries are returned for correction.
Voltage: 18 (V)
